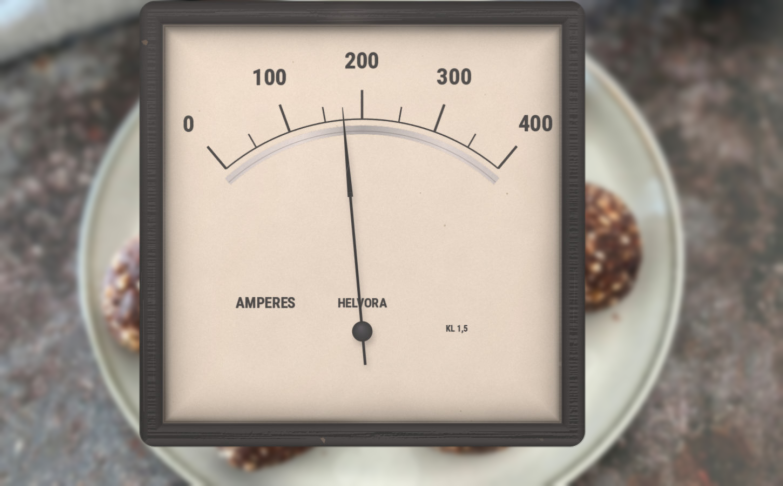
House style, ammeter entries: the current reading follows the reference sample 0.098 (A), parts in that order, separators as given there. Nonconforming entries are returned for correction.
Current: 175 (A)
